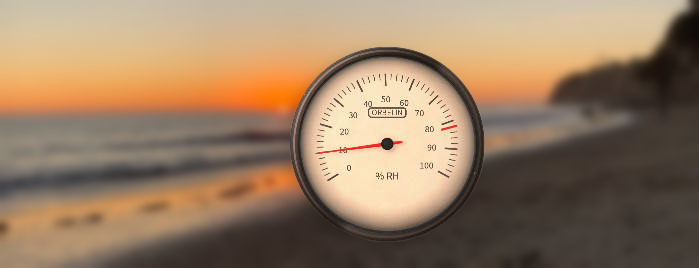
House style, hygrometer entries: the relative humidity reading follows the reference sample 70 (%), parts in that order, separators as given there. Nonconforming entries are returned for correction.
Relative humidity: 10 (%)
